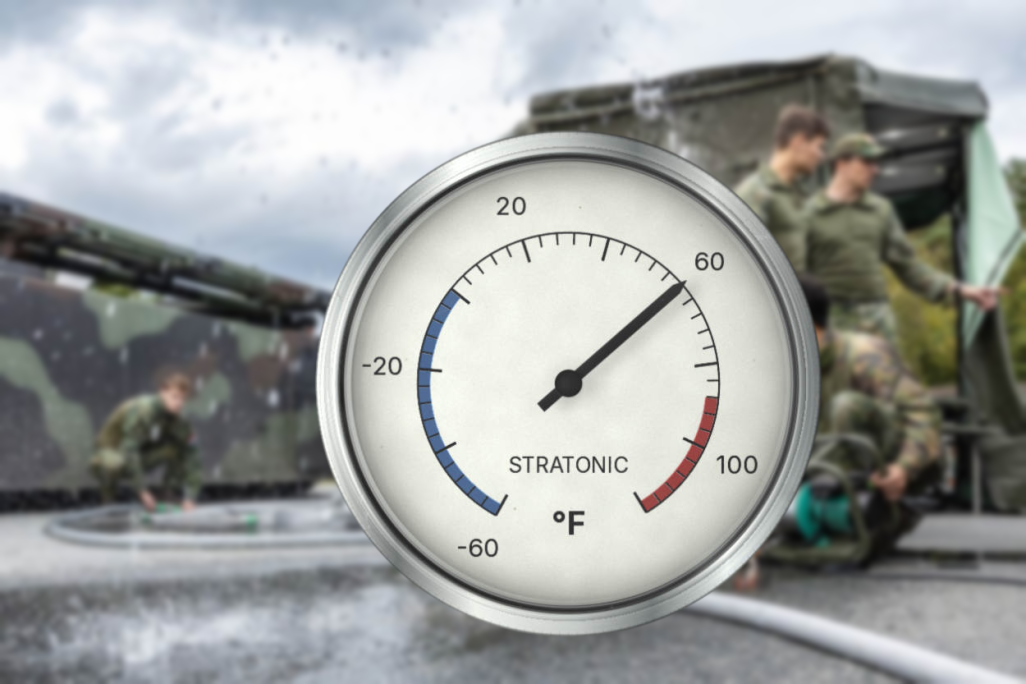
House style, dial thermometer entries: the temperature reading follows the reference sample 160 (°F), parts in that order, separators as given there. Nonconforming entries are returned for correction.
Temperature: 60 (°F)
